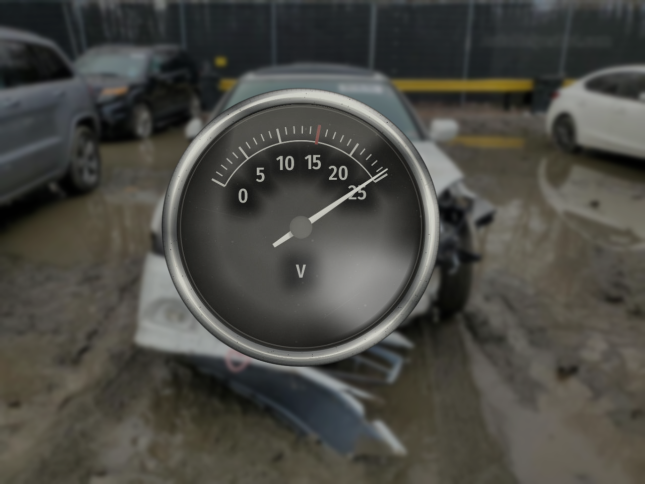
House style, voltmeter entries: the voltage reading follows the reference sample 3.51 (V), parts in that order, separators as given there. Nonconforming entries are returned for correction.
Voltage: 24.5 (V)
